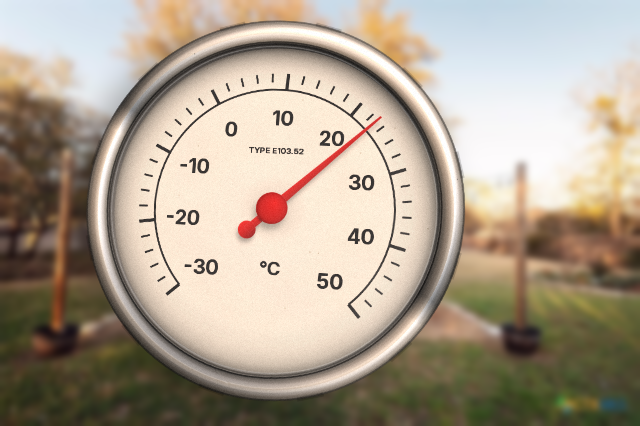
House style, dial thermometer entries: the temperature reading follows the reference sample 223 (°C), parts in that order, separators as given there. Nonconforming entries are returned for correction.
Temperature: 23 (°C)
